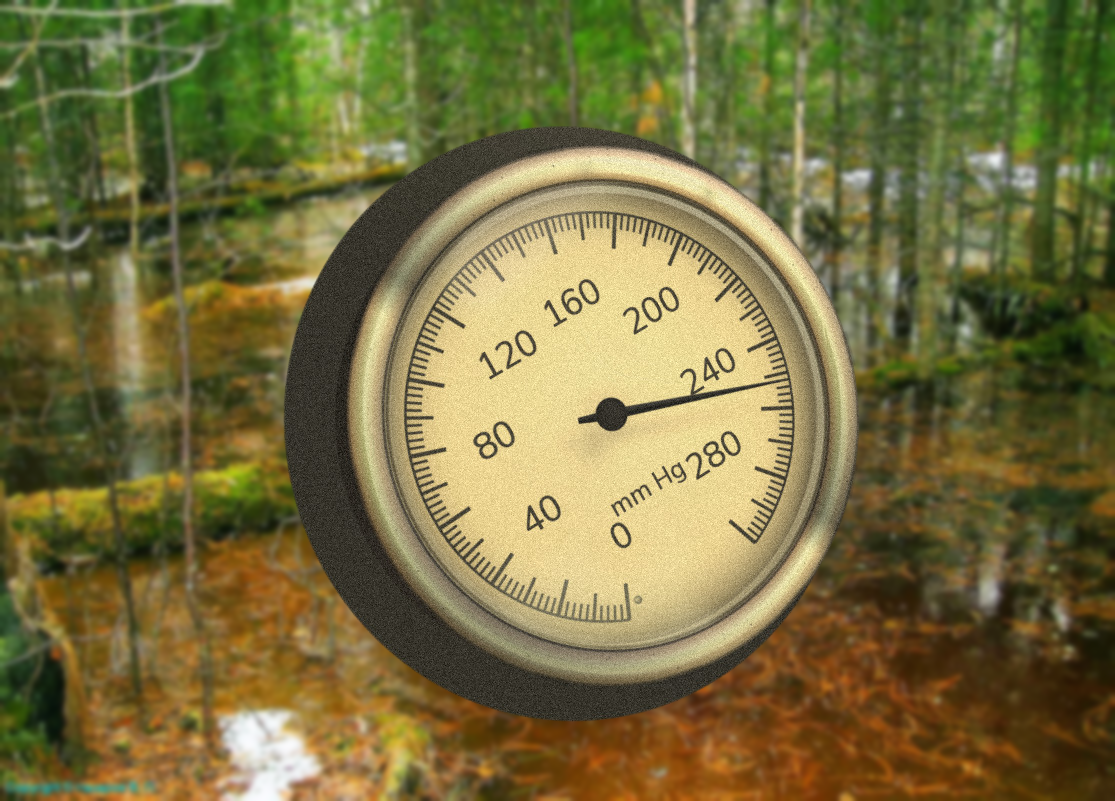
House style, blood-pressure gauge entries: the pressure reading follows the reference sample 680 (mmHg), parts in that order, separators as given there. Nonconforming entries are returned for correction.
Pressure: 252 (mmHg)
